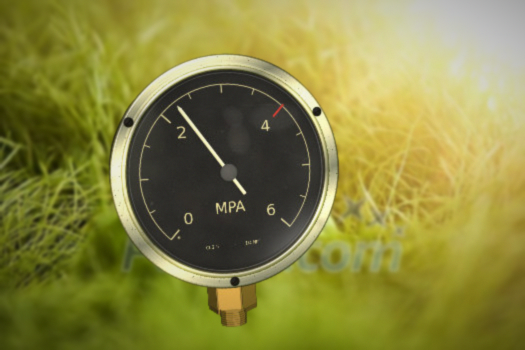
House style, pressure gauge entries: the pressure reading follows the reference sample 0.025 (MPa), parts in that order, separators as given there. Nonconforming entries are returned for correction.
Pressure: 2.25 (MPa)
